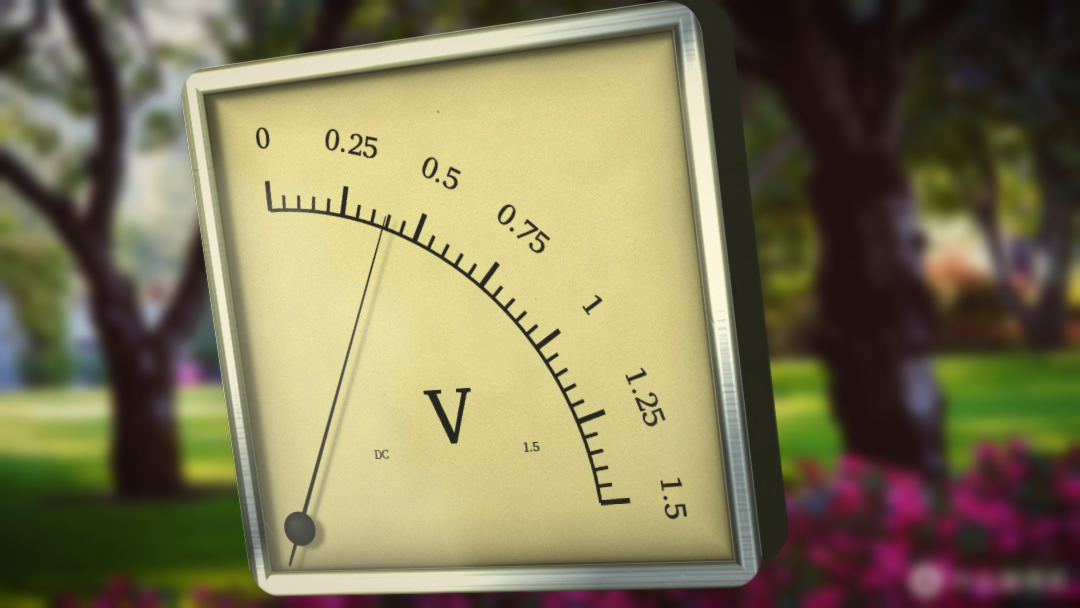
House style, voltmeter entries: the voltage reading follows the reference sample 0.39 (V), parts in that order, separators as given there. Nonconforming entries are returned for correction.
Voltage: 0.4 (V)
